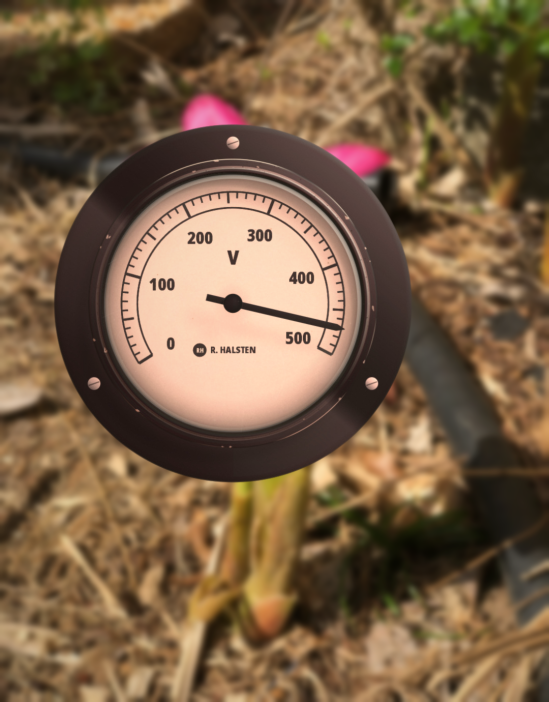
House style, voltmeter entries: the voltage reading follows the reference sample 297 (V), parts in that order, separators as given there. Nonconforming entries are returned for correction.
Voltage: 470 (V)
